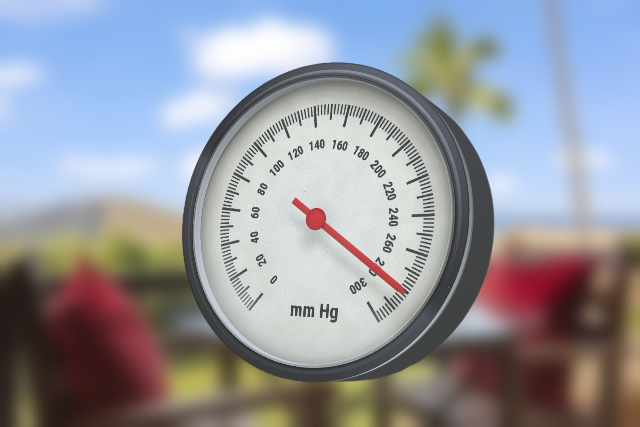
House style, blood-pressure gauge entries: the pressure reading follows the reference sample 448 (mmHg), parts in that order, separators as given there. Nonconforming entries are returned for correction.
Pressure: 280 (mmHg)
